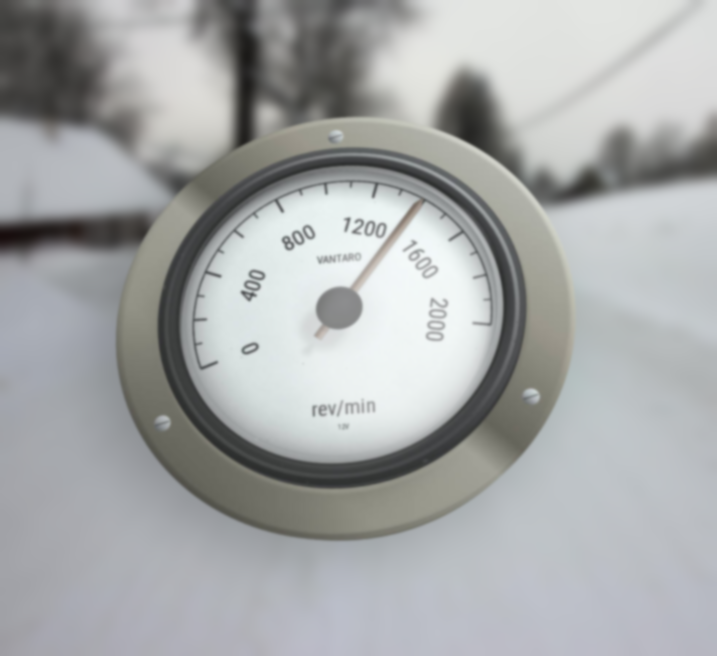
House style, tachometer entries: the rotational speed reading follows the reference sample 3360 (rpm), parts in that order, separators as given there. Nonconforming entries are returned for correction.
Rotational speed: 1400 (rpm)
